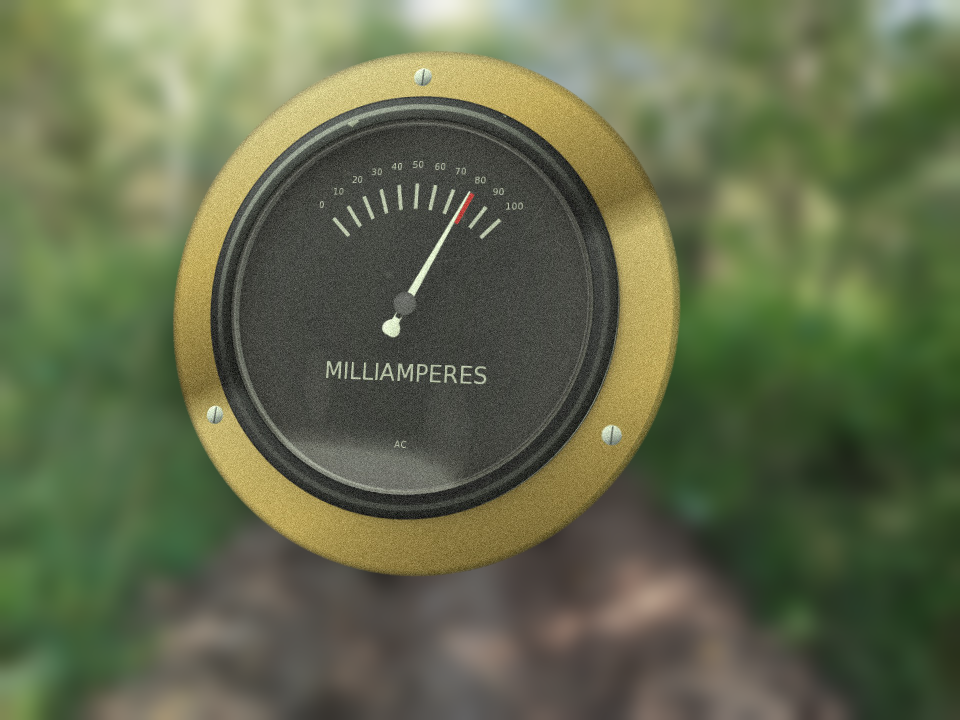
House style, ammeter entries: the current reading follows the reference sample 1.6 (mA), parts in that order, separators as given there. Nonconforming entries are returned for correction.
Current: 80 (mA)
